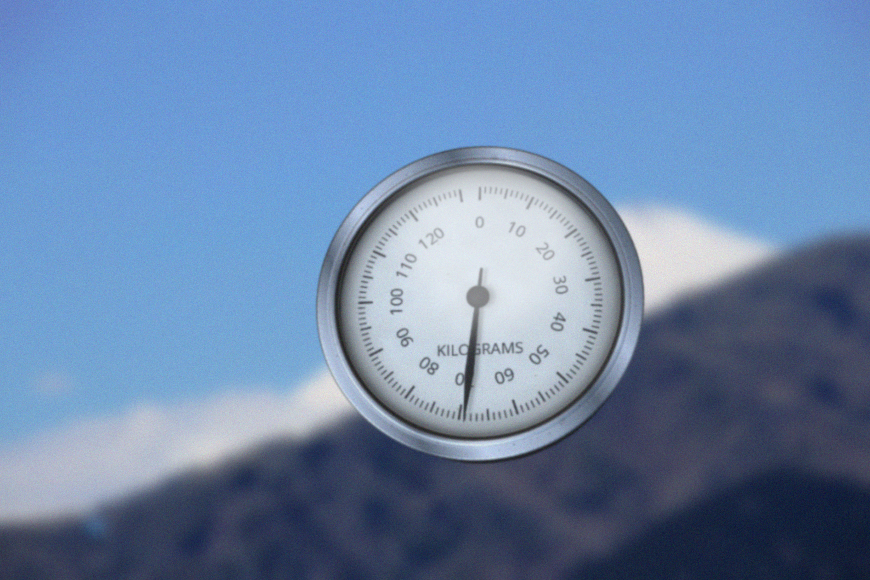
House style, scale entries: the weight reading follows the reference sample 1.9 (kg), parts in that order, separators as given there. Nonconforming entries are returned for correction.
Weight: 69 (kg)
